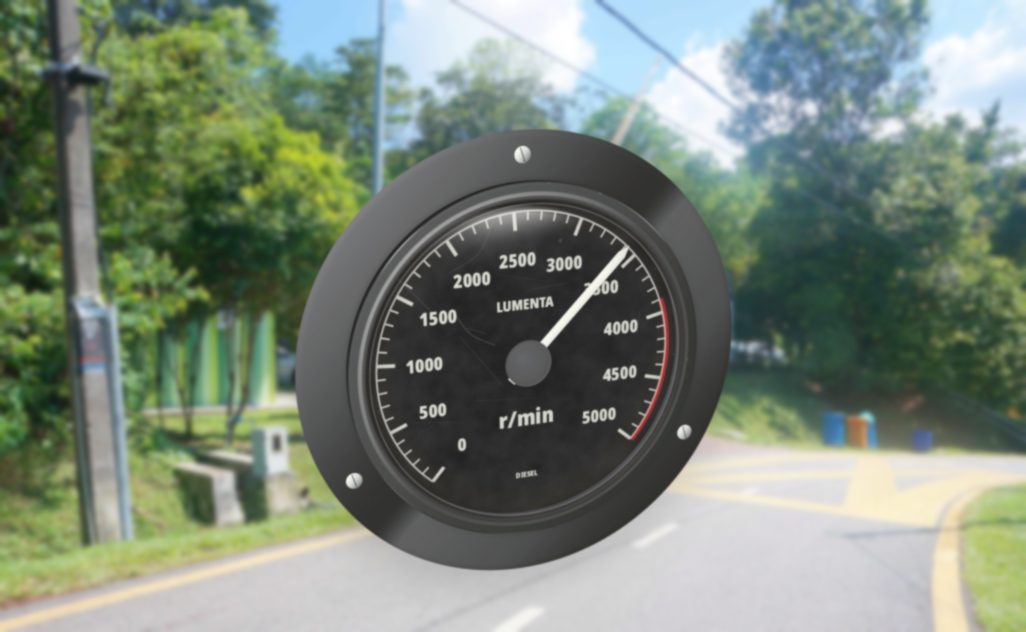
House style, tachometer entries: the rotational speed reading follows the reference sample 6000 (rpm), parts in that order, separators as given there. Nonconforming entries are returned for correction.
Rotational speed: 3400 (rpm)
